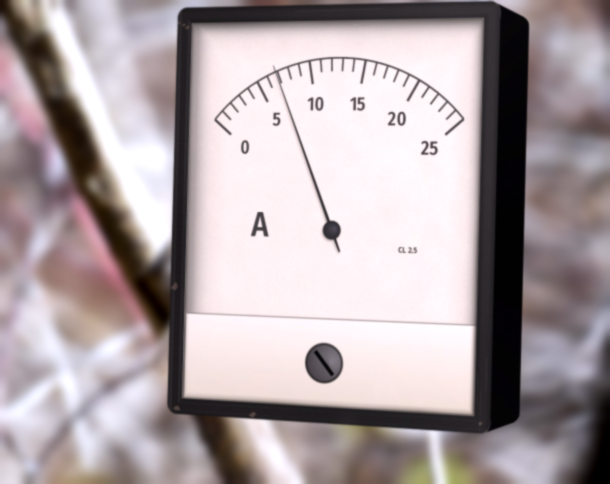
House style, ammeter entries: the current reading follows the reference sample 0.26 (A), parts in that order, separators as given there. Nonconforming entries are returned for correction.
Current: 7 (A)
